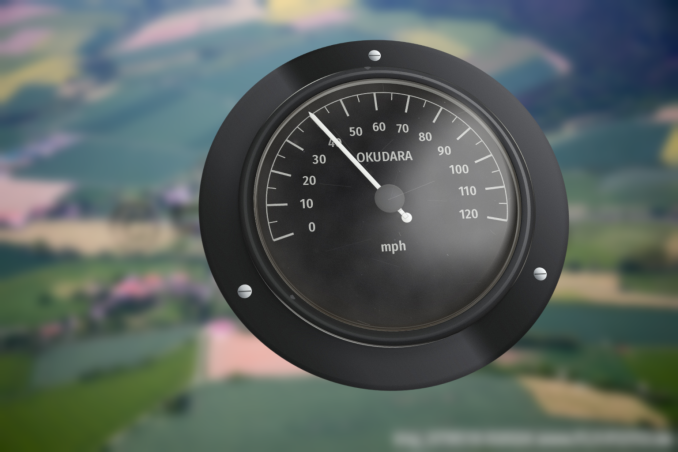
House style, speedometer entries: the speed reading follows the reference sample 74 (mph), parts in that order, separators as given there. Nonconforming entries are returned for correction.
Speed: 40 (mph)
